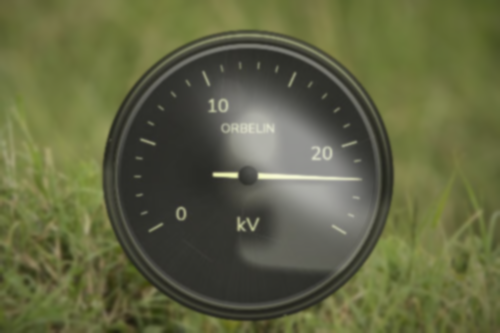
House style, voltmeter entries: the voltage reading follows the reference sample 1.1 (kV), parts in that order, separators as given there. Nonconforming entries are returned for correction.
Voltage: 22 (kV)
